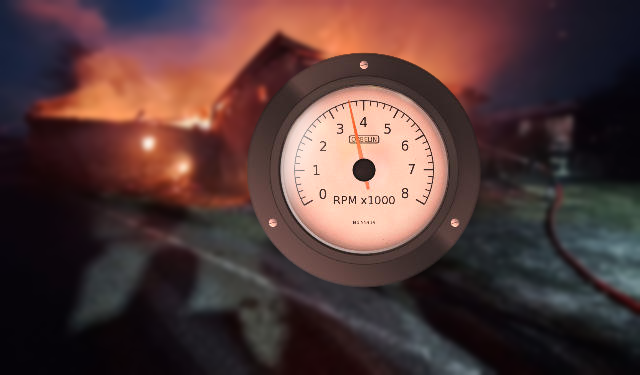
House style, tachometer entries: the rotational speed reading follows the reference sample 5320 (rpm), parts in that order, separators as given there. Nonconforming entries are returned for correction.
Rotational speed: 3600 (rpm)
